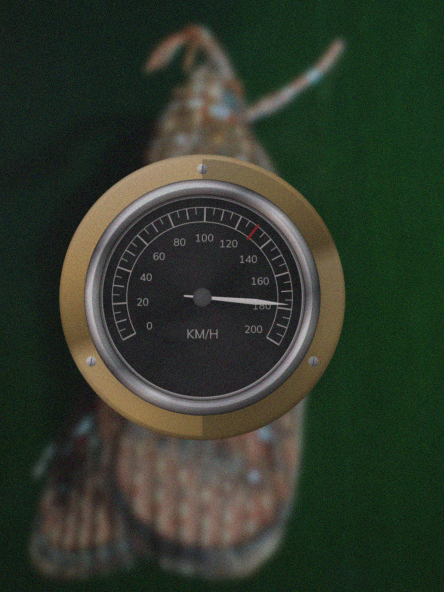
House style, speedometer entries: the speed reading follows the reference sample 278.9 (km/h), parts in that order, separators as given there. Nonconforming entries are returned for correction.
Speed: 177.5 (km/h)
